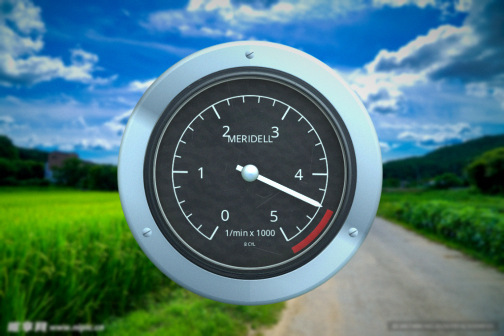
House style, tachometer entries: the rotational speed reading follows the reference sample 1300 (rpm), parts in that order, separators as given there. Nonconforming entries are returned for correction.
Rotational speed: 4400 (rpm)
